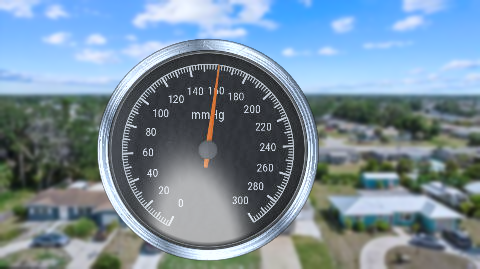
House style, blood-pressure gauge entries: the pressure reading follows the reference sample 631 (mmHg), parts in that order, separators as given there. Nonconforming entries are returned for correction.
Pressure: 160 (mmHg)
